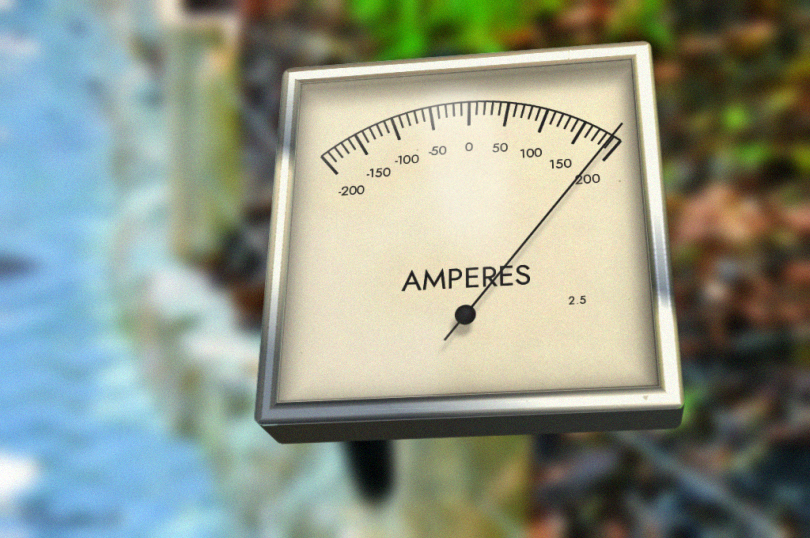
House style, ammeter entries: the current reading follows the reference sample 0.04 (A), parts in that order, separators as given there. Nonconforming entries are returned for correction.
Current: 190 (A)
